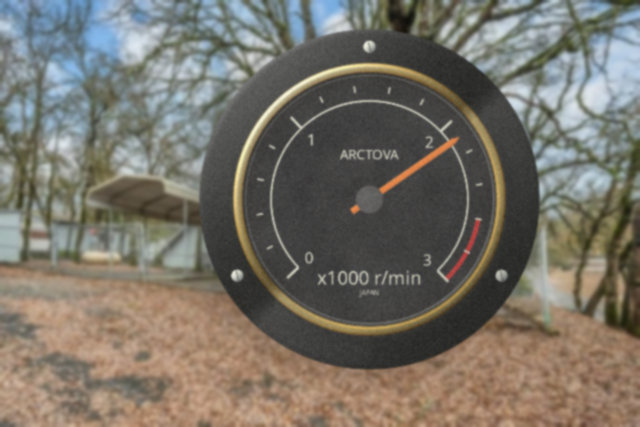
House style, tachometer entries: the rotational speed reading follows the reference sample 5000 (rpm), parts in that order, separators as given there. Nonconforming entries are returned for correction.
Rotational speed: 2100 (rpm)
